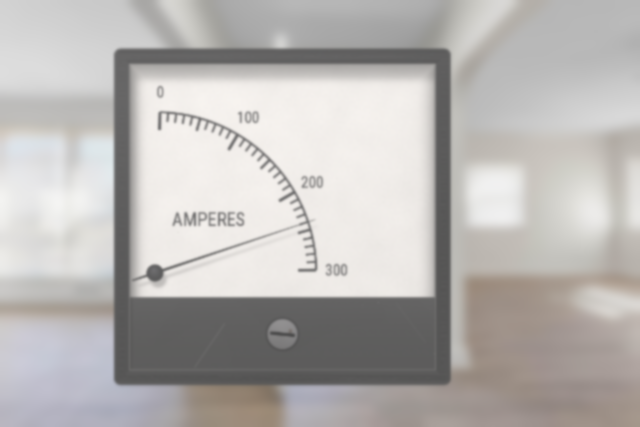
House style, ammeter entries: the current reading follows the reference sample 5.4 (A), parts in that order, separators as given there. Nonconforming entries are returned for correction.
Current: 240 (A)
